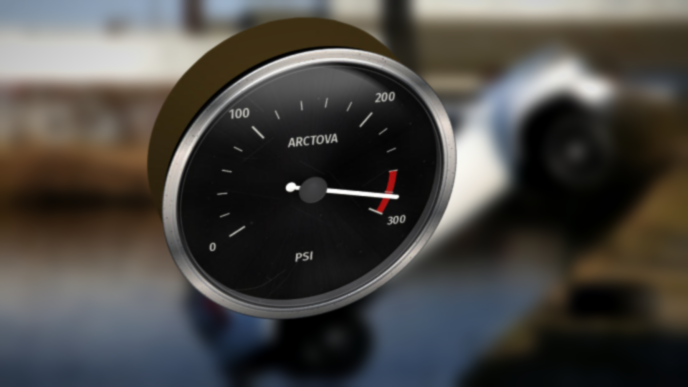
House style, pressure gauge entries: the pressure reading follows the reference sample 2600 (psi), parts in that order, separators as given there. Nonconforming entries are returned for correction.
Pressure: 280 (psi)
